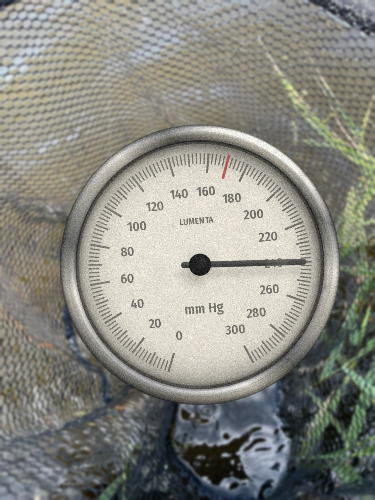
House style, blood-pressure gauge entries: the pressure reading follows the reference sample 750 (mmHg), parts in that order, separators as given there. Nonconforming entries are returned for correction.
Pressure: 240 (mmHg)
